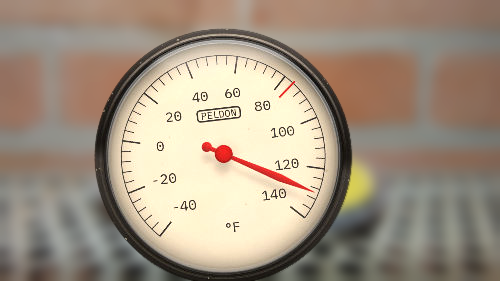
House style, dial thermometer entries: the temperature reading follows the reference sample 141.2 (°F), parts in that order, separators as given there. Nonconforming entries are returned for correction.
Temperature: 130 (°F)
